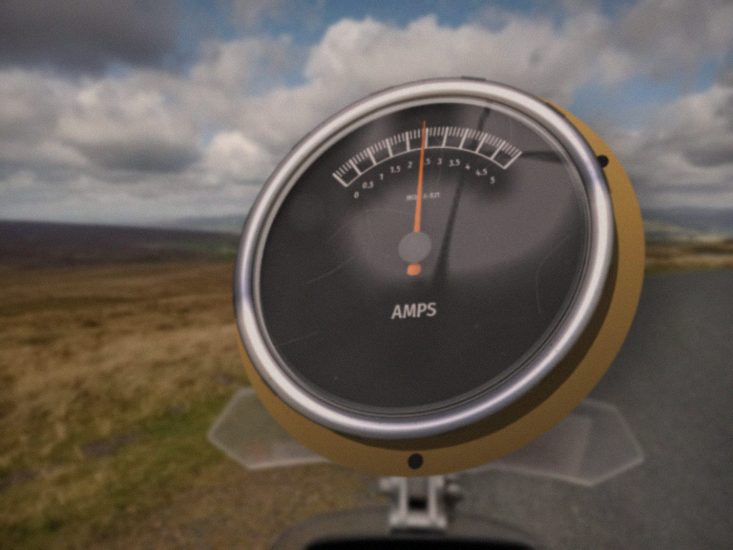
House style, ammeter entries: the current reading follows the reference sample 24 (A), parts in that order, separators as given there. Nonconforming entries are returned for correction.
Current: 2.5 (A)
